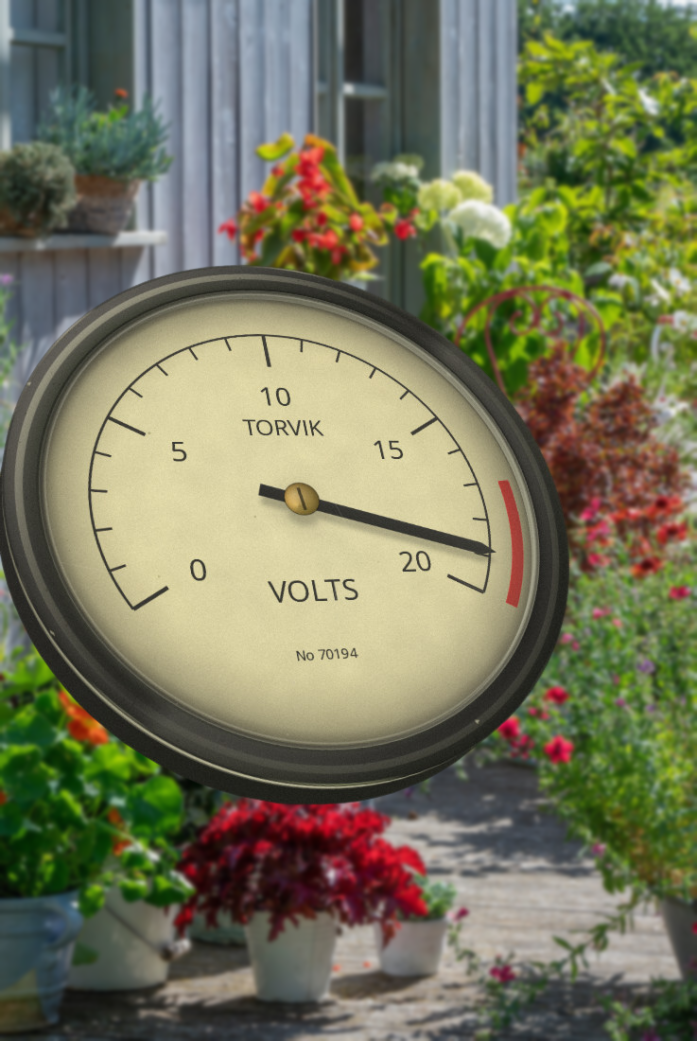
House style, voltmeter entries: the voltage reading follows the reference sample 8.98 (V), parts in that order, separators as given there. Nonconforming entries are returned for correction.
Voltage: 19 (V)
